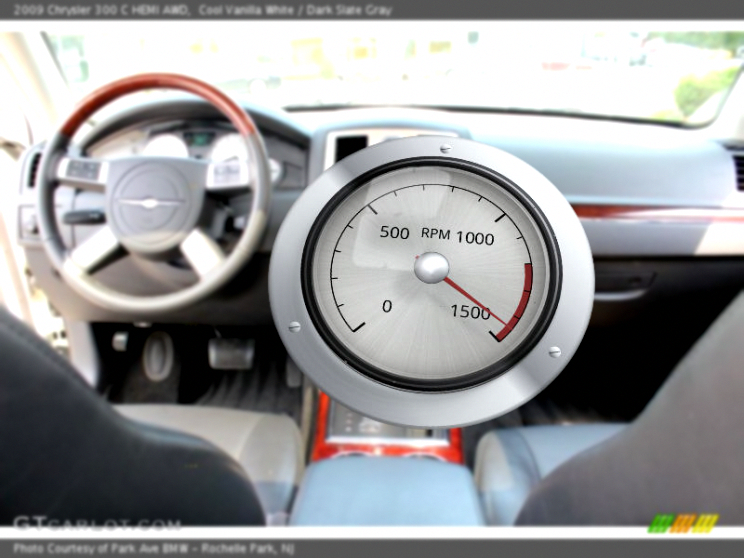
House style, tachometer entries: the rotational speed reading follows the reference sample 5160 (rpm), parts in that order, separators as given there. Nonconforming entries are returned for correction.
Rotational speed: 1450 (rpm)
